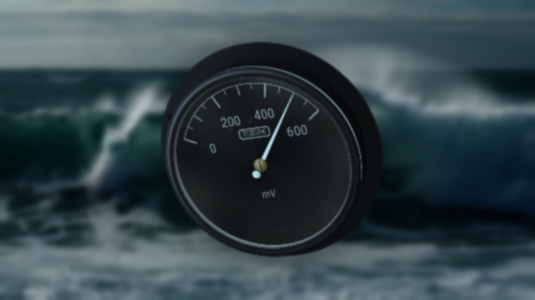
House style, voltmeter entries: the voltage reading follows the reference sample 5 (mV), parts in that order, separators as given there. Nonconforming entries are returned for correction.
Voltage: 500 (mV)
